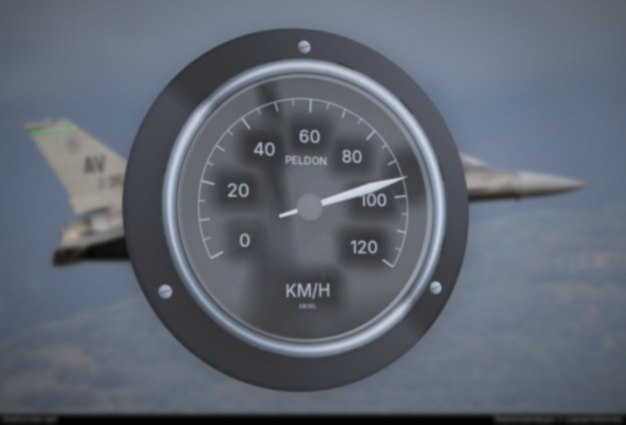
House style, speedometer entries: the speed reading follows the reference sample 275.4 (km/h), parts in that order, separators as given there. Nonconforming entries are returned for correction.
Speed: 95 (km/h)
